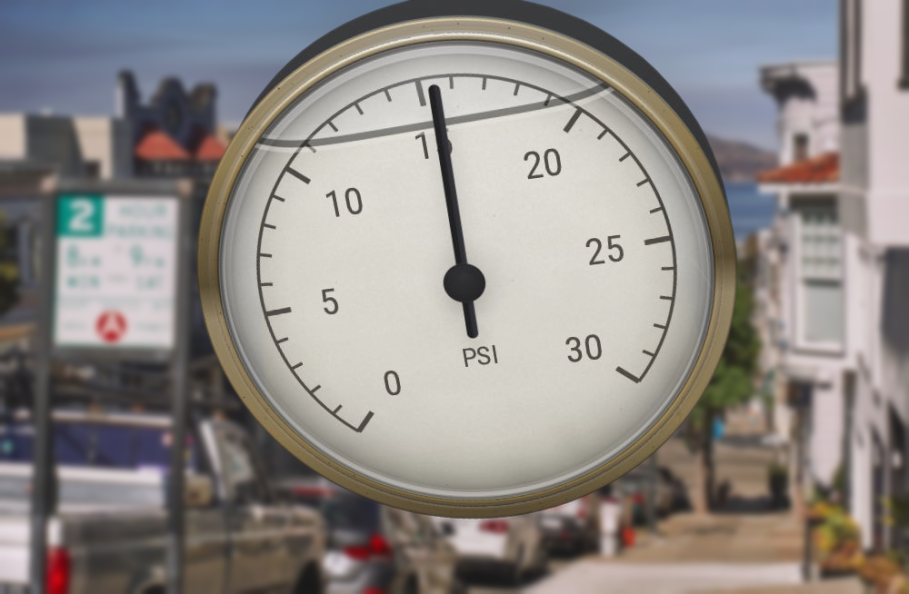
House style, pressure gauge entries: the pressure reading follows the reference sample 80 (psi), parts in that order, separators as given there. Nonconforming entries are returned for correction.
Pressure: 15.5 (psi)
